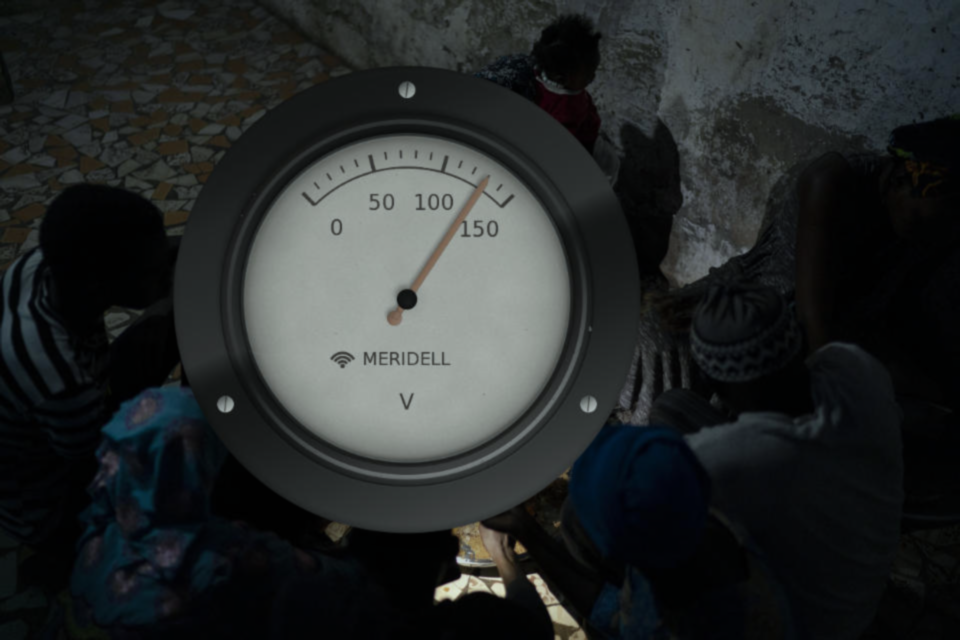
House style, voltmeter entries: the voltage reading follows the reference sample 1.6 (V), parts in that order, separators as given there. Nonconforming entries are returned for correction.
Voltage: 130 (V)
